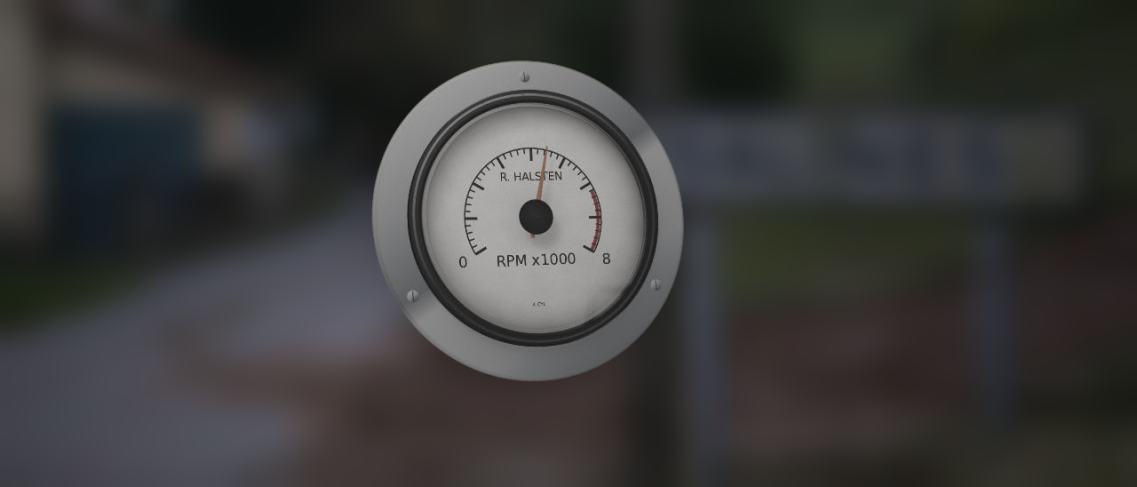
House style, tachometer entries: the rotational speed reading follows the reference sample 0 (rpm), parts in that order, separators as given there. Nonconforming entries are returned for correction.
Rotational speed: 4400 (rpm)
